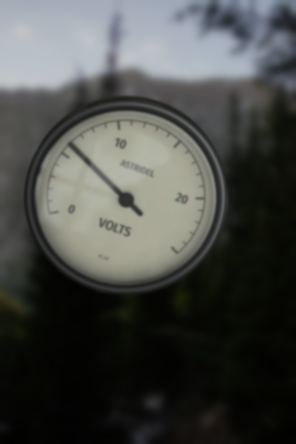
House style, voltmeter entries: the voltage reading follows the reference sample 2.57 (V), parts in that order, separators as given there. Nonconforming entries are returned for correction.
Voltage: 6 (V)
